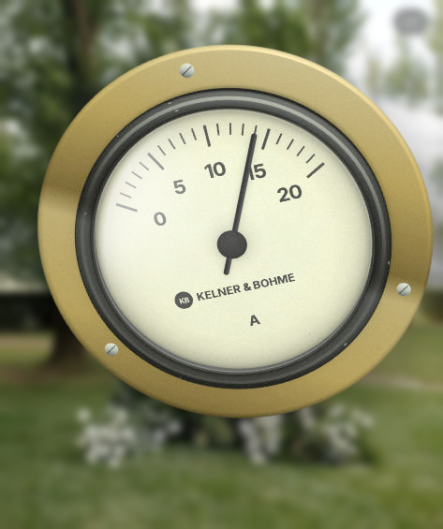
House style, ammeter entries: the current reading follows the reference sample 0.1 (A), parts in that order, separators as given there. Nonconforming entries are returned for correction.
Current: 14 (A)
